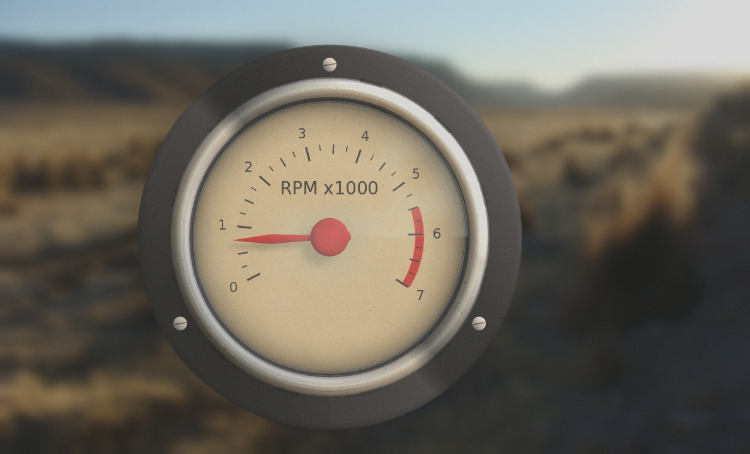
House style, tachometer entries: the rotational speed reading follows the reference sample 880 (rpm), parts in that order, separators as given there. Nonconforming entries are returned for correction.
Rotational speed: 750 (rpm)
